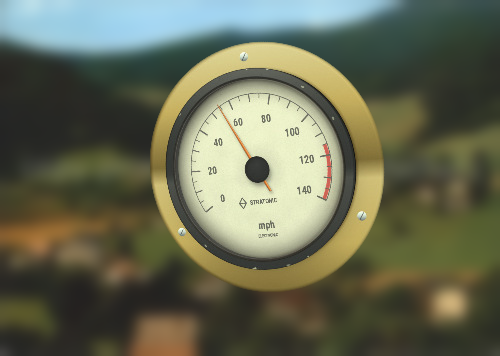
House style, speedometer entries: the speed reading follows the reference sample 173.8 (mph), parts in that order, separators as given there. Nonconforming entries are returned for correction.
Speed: 55 (mph)
